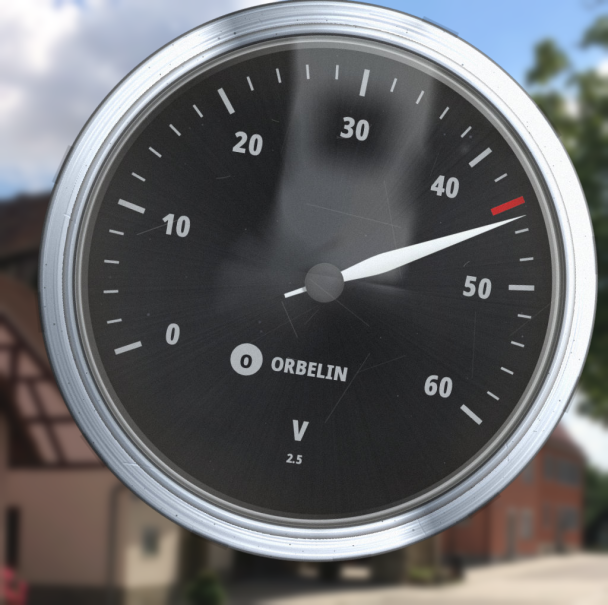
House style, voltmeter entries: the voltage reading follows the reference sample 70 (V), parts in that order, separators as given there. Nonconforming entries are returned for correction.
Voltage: 45 (V)
